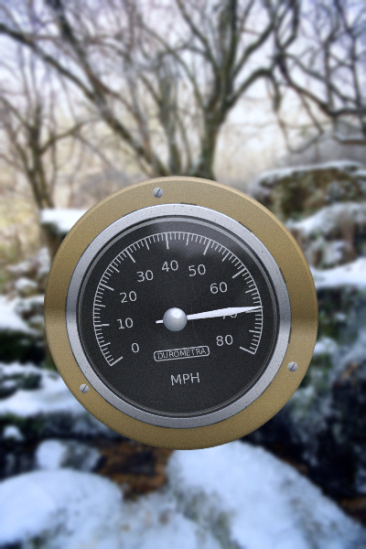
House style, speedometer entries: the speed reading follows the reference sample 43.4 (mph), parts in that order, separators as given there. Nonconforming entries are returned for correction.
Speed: 69 (mph)
